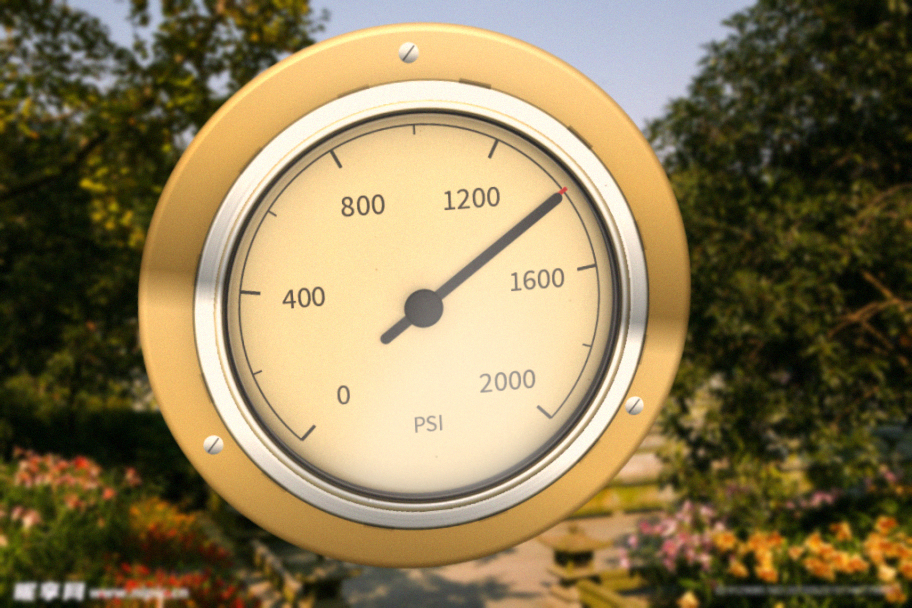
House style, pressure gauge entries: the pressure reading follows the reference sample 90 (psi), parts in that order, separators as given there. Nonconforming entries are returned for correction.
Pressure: 1400 (psi)
